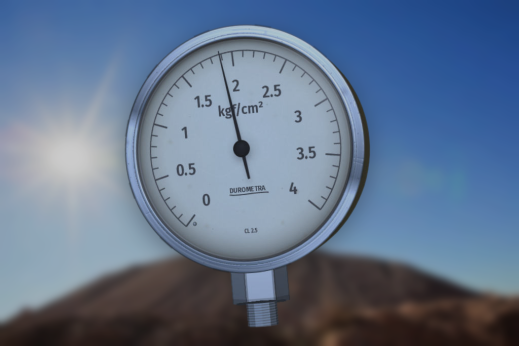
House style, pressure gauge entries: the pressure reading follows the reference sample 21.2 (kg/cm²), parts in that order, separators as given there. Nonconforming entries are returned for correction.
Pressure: 1.9 (kg/cm²)
